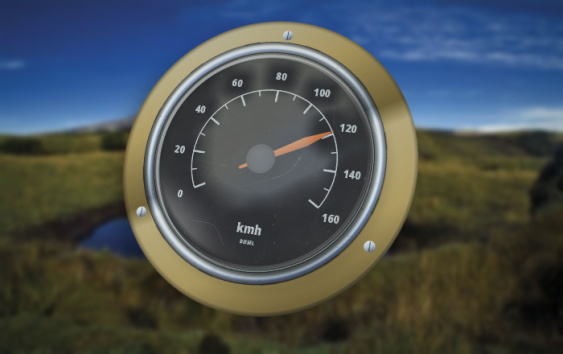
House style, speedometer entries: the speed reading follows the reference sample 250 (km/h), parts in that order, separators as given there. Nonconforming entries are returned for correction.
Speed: 120 (km/h)
